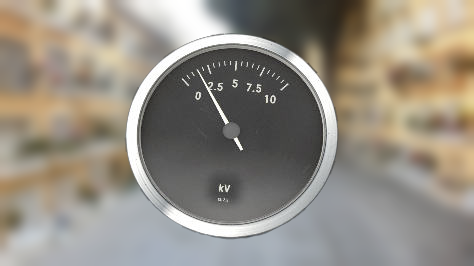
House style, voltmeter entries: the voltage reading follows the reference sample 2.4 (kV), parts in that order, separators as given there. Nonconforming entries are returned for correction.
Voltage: 1.5 (kV)
